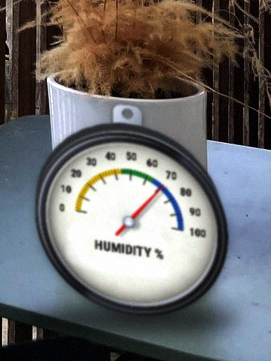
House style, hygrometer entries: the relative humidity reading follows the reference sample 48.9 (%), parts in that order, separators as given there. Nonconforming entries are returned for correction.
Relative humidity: 70 (%)
